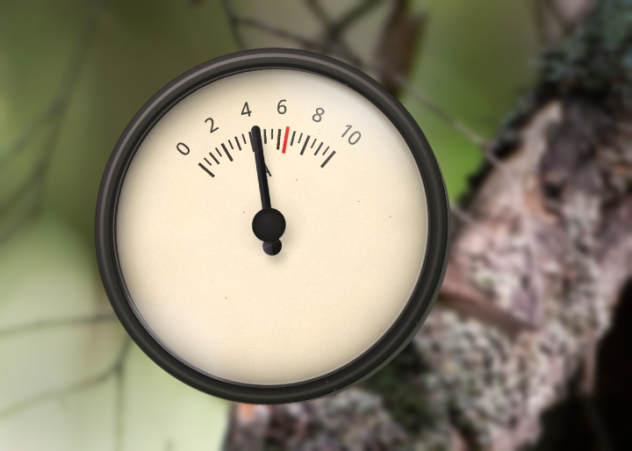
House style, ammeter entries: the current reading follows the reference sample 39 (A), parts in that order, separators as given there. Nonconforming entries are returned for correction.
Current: 4.5 (A)
